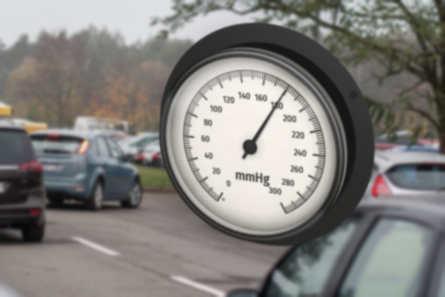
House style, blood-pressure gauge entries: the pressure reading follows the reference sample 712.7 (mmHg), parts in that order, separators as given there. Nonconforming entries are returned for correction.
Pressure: 180 (mmHg)
